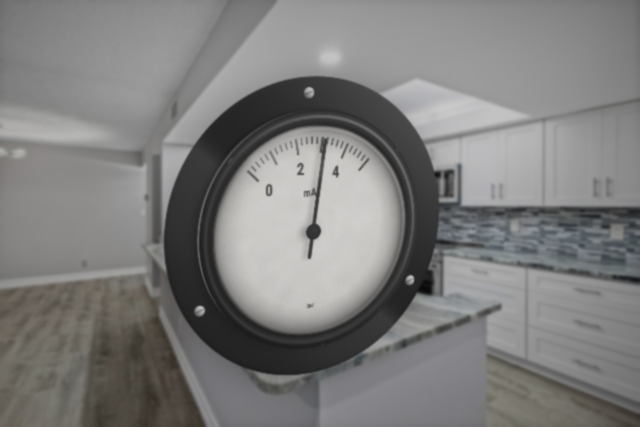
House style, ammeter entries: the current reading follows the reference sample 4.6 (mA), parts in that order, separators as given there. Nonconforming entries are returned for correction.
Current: 3 (mA)
